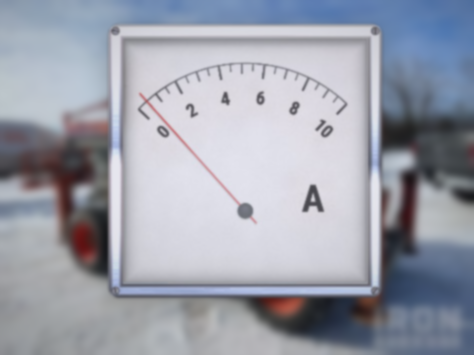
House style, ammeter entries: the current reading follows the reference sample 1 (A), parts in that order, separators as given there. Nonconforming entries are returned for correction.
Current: 0.5 (A)
